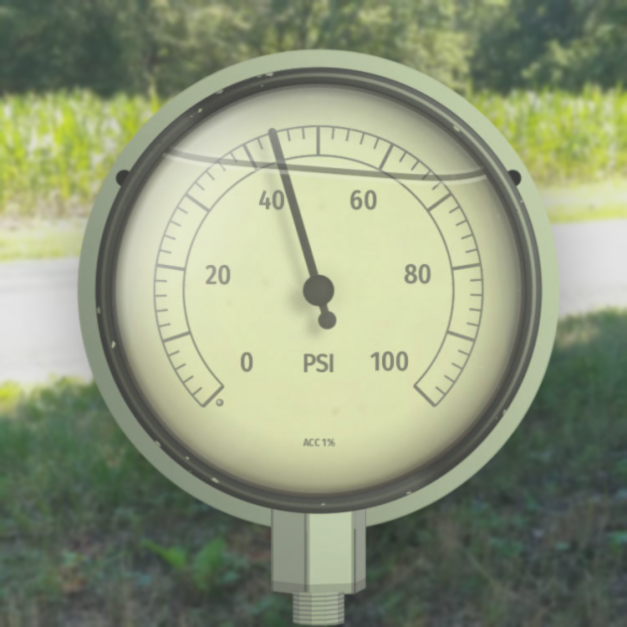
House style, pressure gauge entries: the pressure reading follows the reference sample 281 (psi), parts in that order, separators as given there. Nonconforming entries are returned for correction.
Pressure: 44 (psi)
